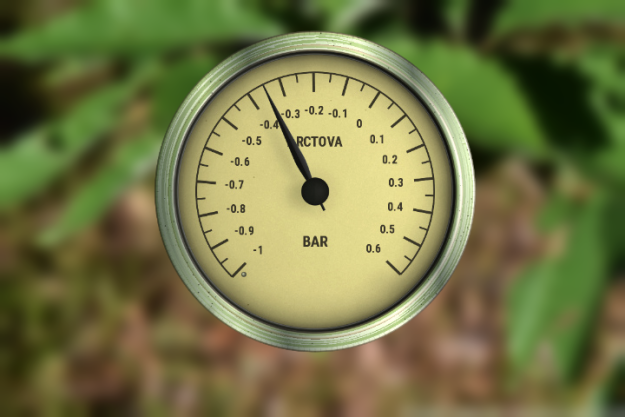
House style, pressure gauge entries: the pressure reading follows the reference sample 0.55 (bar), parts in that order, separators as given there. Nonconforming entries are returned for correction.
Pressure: -0.35 (bar)
